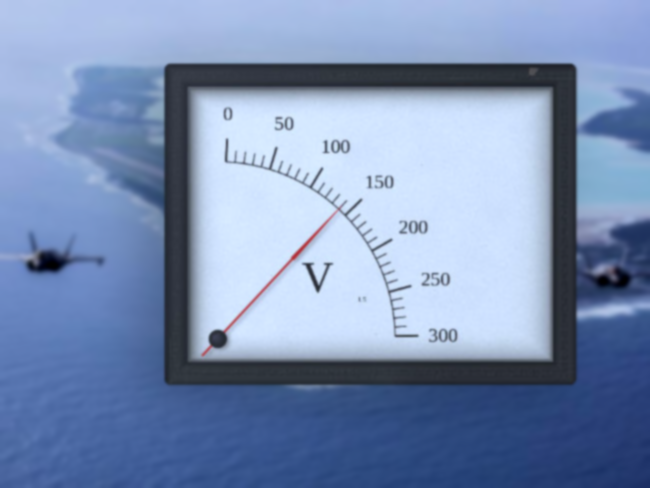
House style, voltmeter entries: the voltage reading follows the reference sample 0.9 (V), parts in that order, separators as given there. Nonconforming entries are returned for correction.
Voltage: 140 (V)
